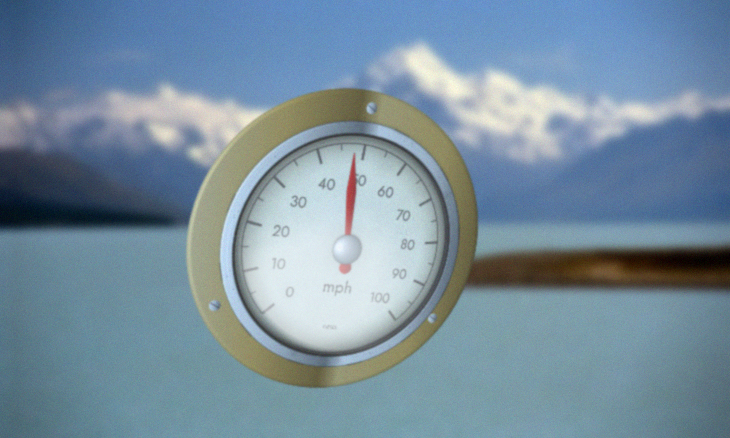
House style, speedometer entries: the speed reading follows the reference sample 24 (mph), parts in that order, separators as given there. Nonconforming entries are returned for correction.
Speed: 47.5 (mph)
